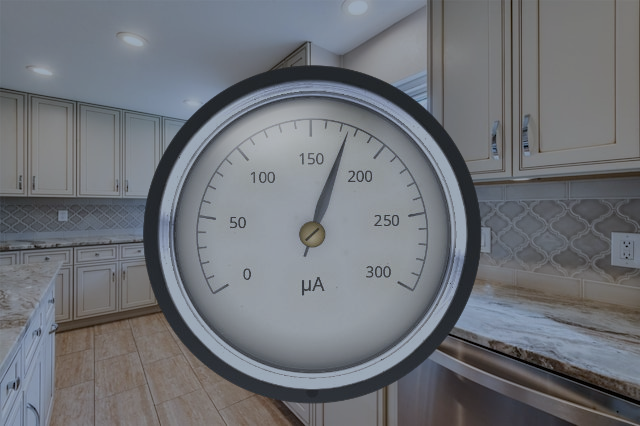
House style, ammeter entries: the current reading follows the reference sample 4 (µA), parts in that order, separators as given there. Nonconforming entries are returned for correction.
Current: 175 (µA)
